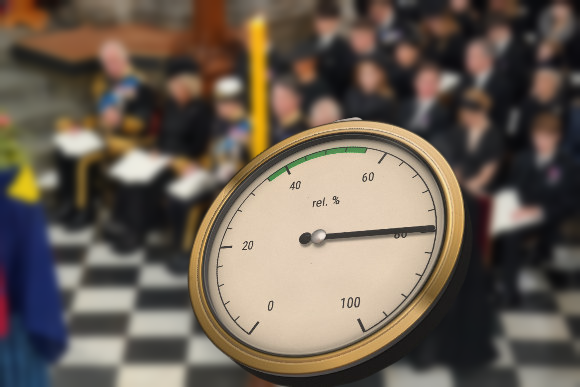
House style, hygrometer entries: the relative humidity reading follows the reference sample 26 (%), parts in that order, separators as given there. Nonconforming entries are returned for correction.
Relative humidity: 80 (%)
